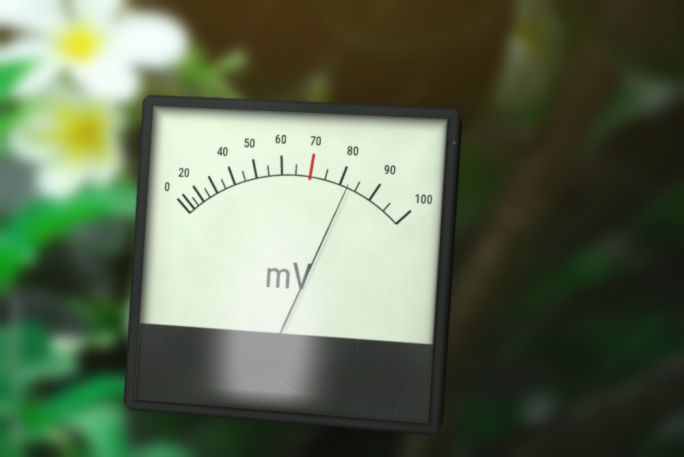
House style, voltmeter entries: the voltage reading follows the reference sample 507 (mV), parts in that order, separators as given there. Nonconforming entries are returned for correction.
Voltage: 82.5 (mV)
